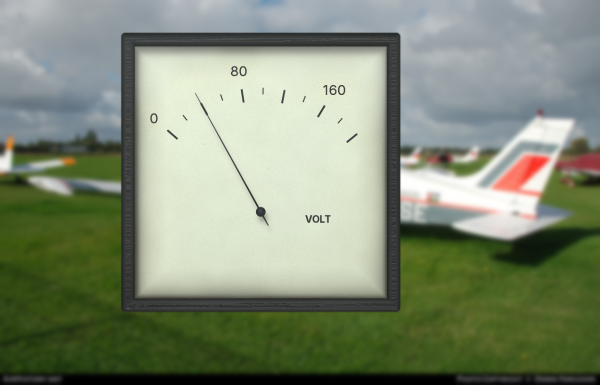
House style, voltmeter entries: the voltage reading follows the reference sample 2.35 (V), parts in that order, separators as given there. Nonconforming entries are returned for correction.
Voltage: 40 (V)
